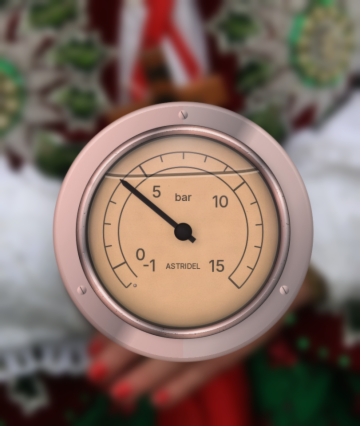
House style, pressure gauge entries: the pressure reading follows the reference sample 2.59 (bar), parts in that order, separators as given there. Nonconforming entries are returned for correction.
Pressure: 4 (bar)
